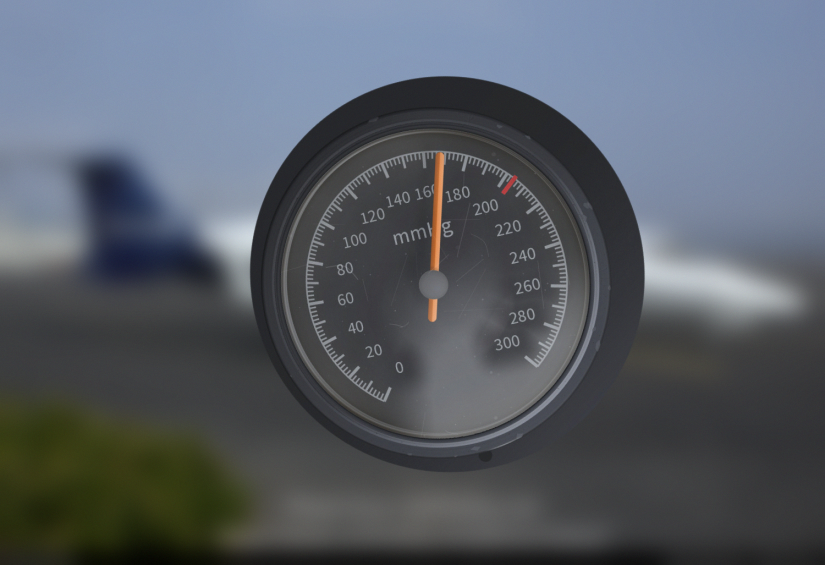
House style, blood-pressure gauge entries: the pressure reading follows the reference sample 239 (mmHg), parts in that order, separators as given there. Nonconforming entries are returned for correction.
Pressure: 168 (mmHg)
